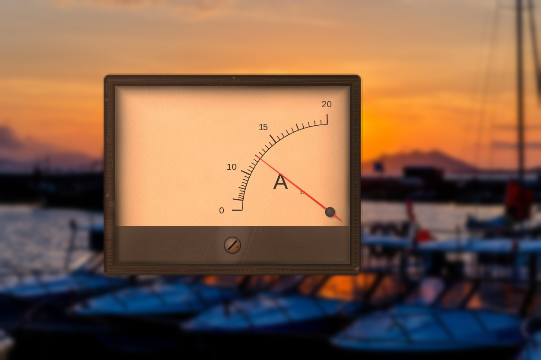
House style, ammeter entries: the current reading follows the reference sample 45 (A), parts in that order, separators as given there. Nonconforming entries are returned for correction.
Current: 12.5 (A)
